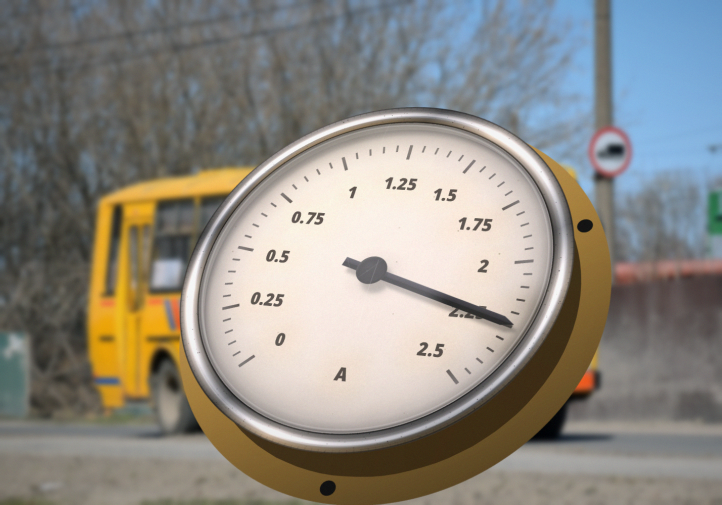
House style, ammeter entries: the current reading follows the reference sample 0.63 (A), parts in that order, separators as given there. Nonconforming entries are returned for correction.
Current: 2.25 (A)
